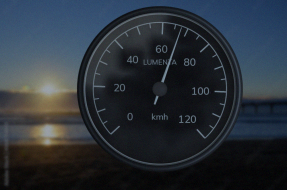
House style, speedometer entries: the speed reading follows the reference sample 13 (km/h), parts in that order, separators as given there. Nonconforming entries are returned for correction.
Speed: 67.5 (km/h)
